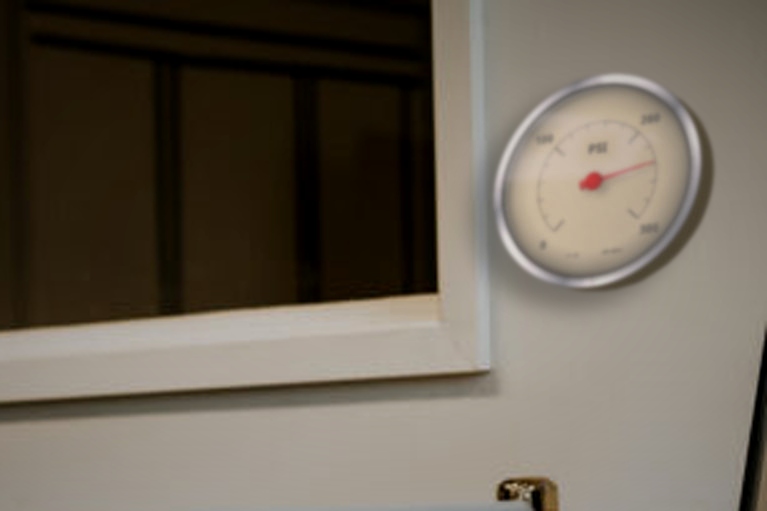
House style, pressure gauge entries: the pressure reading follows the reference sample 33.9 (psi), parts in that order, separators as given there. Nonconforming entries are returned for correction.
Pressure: 240 (psi)
